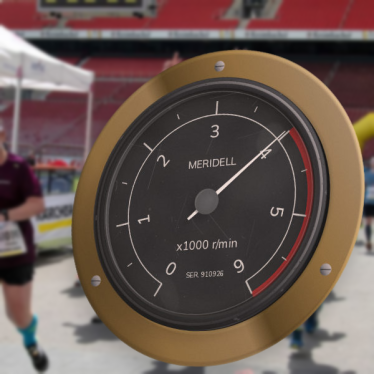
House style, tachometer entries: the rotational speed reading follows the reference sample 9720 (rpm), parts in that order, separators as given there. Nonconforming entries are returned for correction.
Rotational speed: 4000 (rpm)
